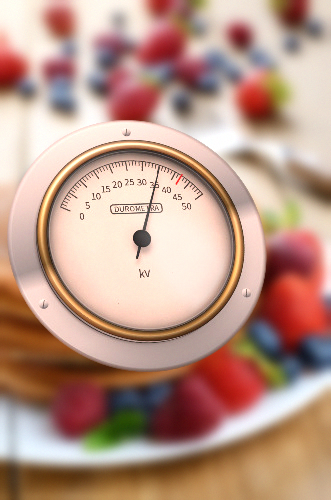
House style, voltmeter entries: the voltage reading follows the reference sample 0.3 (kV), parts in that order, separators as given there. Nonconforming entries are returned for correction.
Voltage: 35 (kV)
